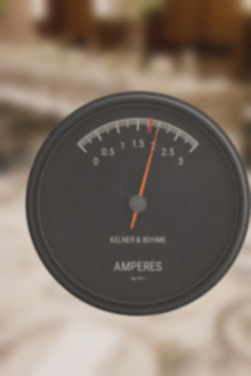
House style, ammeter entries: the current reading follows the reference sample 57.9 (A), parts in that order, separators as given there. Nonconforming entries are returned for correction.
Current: 2 (A)
